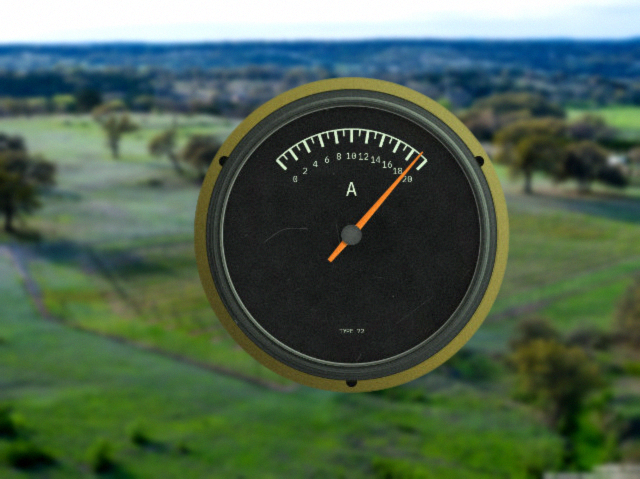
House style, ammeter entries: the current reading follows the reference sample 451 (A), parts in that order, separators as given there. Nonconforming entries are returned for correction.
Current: 19 (A)
